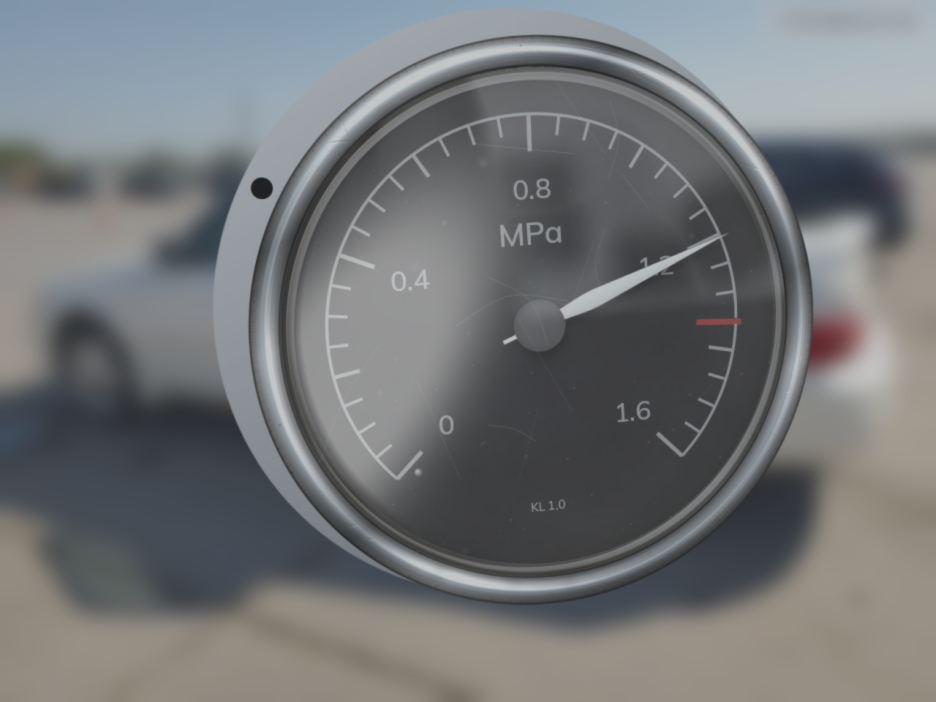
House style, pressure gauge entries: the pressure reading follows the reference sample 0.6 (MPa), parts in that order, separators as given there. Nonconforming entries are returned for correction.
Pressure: 1.2 (MPa)
